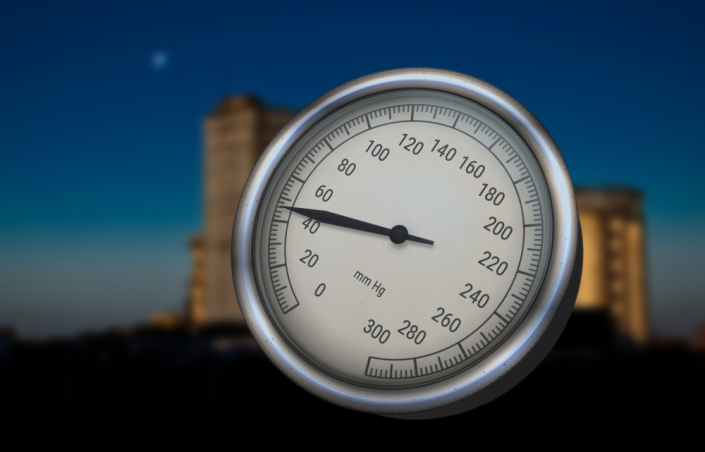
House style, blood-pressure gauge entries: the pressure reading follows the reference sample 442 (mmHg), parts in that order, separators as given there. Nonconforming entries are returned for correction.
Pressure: 46 (mmHg)
